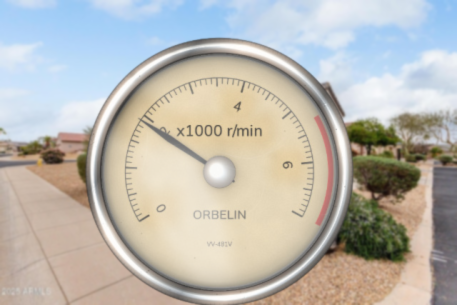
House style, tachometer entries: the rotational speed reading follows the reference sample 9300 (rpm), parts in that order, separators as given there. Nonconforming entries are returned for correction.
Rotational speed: 1900 (rpm)
